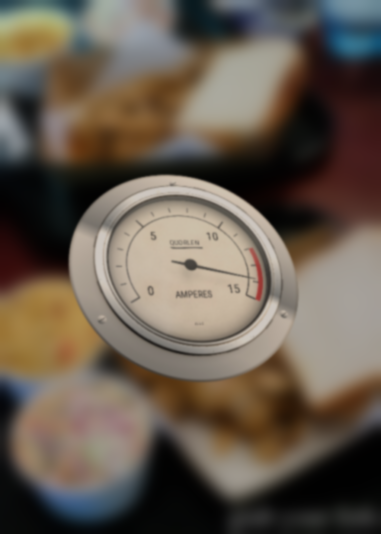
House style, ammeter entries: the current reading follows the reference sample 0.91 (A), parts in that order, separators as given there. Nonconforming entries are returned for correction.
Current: 14 (A)
